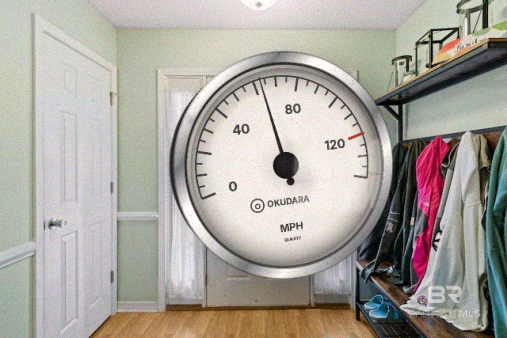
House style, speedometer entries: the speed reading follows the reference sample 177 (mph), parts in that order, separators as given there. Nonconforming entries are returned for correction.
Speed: 62.5 (mph)
